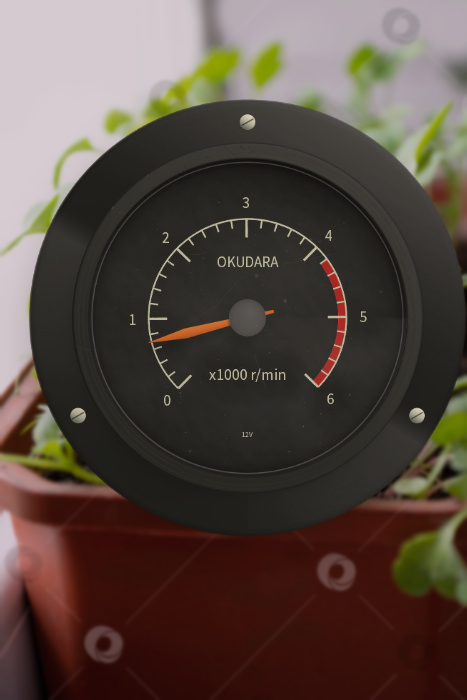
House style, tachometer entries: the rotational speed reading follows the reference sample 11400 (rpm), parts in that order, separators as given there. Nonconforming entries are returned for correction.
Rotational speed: 700 (rpm)
